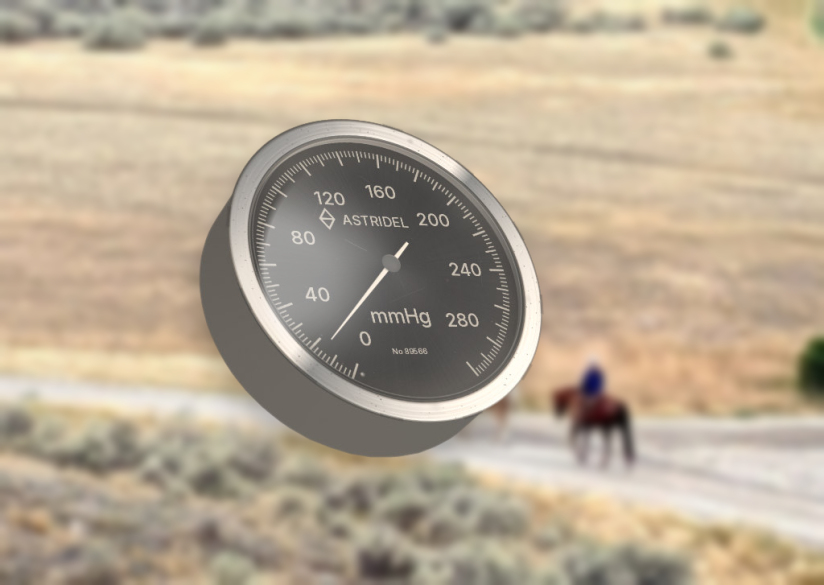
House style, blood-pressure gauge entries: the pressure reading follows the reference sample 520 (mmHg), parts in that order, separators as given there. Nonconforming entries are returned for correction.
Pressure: 16 (mmHg)
